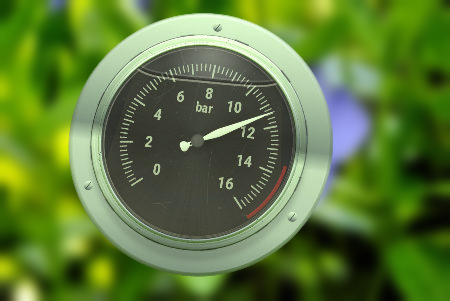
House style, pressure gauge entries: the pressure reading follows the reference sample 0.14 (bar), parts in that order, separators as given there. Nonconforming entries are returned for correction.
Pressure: 11.4 (bar)
